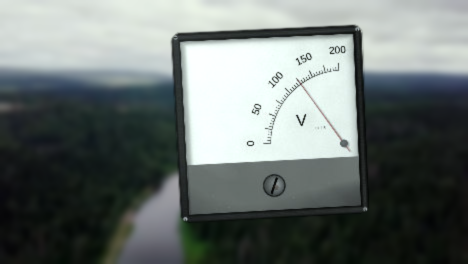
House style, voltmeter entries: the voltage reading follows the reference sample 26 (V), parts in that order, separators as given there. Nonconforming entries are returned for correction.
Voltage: 125 (V)
